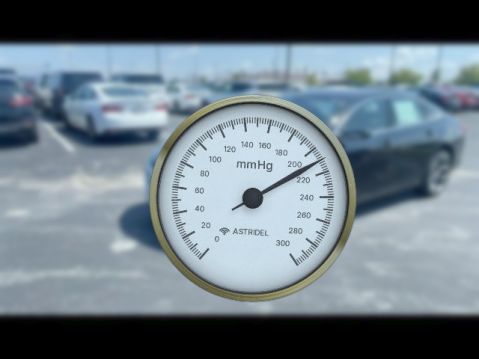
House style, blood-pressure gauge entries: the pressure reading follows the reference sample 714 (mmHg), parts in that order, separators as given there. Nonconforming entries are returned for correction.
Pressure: 210 (mmHg)
